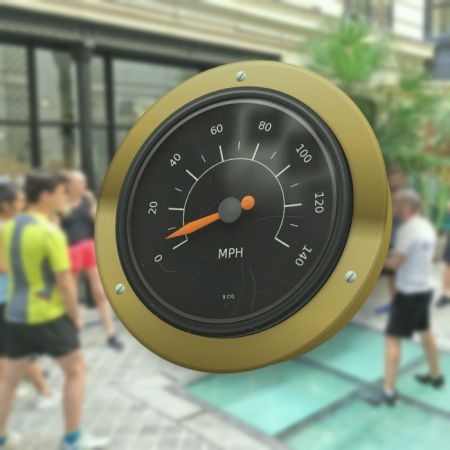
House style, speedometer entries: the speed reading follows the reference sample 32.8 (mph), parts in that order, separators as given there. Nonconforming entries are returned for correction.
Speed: 5 (mph)
